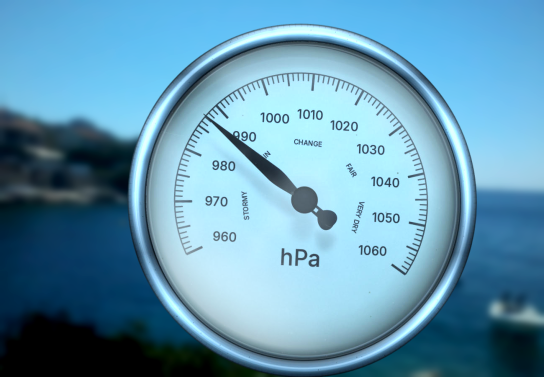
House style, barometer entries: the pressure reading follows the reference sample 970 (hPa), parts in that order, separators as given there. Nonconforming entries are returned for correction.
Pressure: 987 (hPa)
